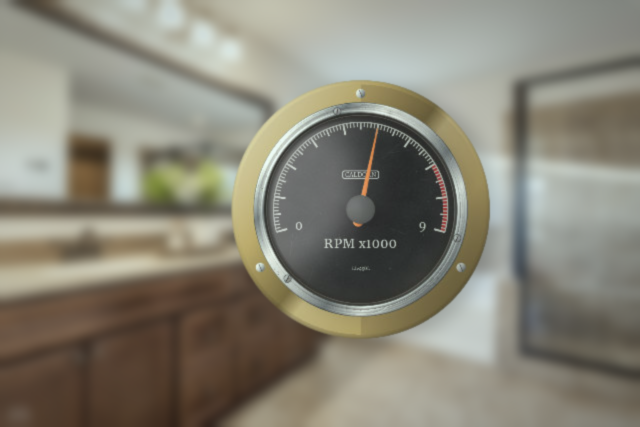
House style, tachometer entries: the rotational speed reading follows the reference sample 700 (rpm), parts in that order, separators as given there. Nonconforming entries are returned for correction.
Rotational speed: 5000 (rpm)
